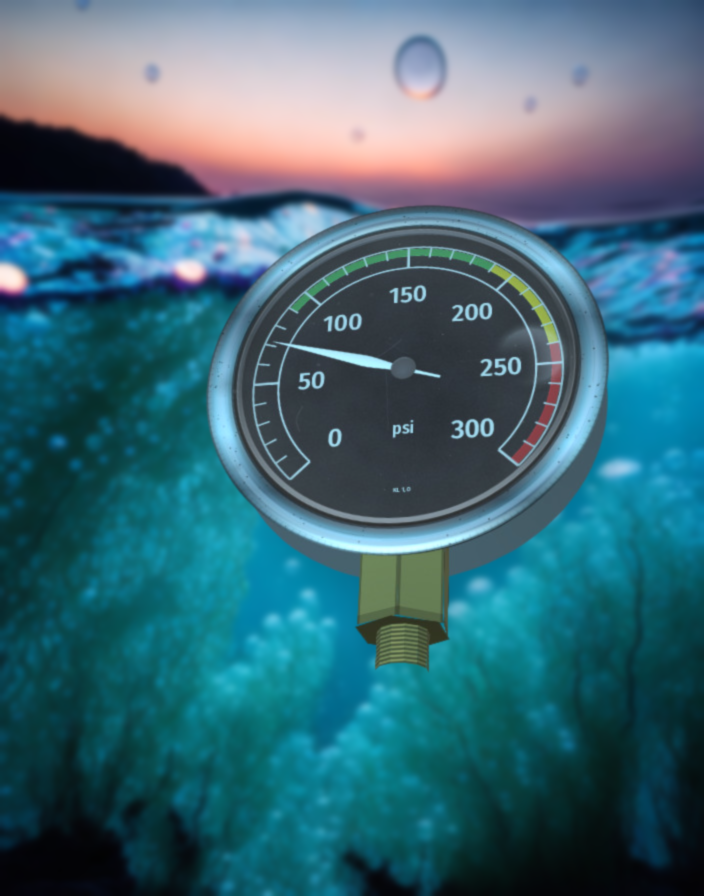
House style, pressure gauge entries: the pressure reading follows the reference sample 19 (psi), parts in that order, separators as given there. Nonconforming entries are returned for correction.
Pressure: 70 (psi)
